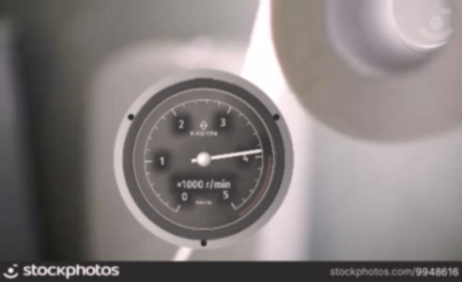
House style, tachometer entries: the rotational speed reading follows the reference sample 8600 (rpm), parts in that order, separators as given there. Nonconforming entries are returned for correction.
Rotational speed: 3900 (rpm)
